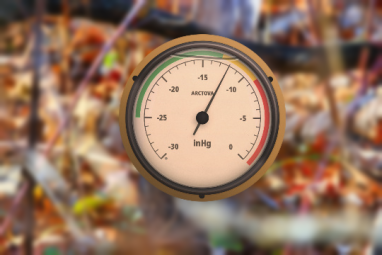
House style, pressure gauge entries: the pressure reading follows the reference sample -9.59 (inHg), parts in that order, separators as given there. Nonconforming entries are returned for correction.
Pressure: -12 (inHg)
